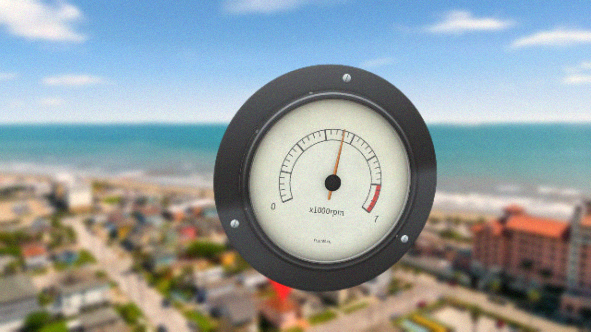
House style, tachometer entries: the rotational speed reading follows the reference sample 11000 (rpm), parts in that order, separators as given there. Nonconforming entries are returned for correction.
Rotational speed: 3600 (rpm)
